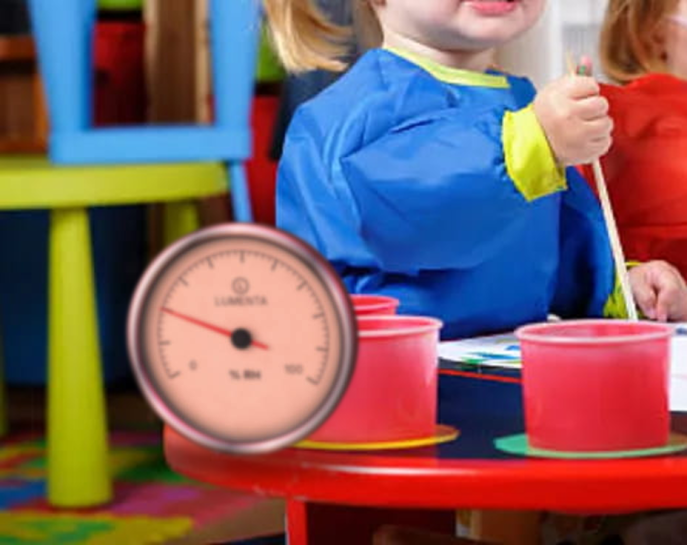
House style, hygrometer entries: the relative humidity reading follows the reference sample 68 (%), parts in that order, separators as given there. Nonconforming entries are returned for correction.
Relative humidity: 20 (%)
